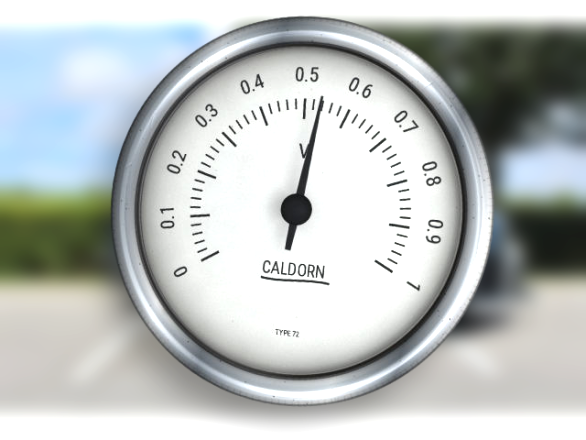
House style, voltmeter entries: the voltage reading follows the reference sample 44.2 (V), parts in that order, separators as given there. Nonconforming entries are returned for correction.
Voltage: 0.54 (V)
